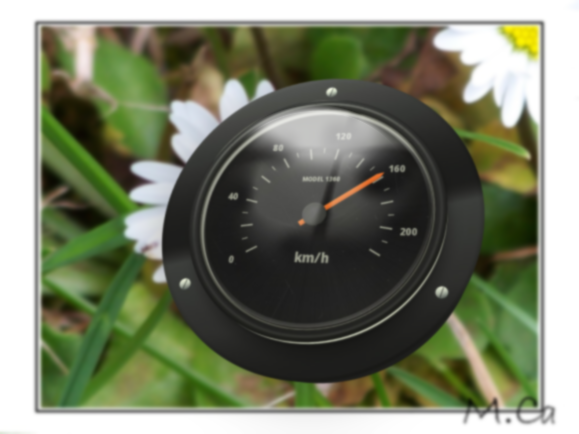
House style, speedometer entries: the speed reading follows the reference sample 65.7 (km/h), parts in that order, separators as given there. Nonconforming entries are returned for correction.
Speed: 160 (km/h)
